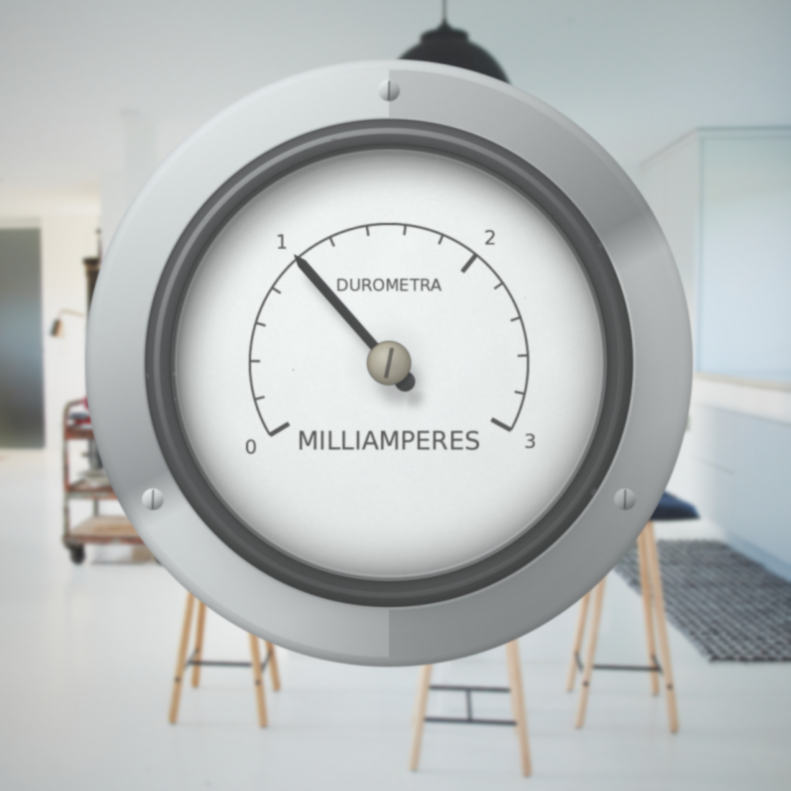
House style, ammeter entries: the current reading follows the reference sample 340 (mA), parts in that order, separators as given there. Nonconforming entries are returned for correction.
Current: 1 (mA)
